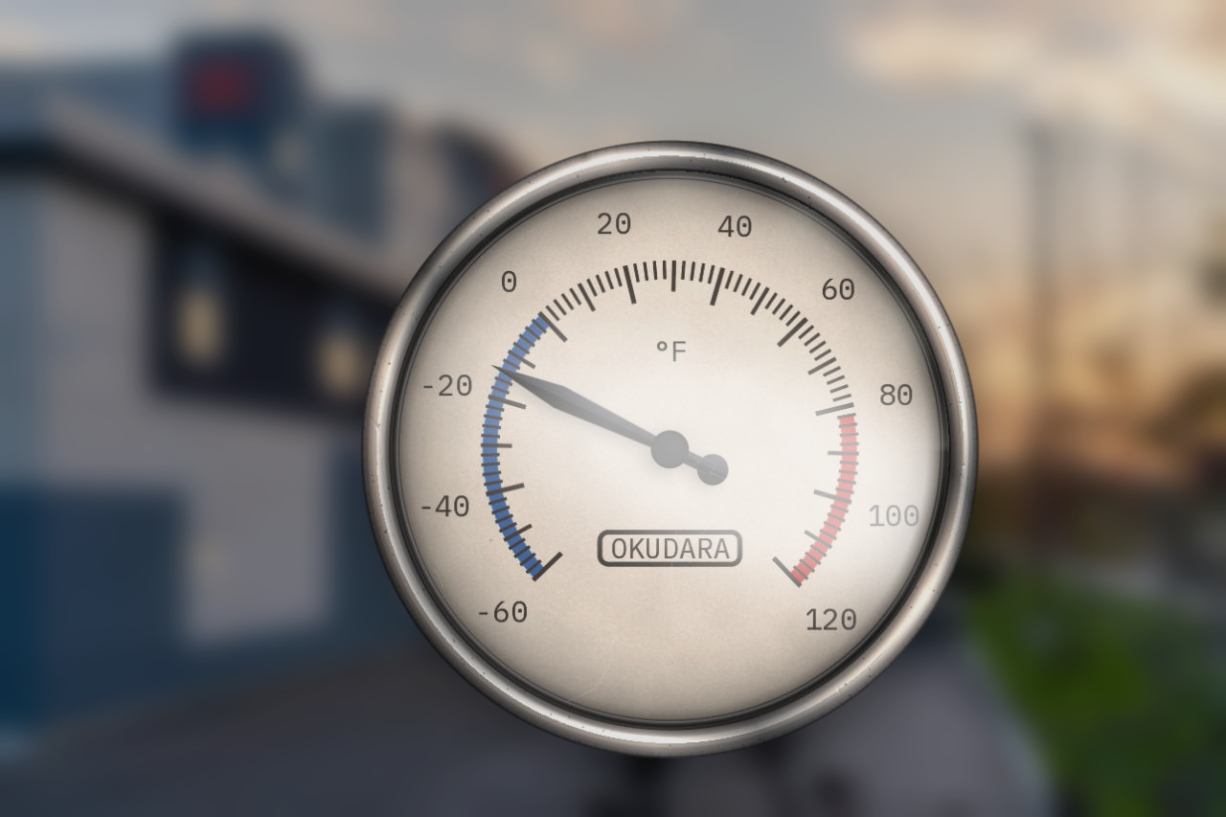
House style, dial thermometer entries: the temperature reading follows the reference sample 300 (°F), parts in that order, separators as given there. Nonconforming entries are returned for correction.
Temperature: -14 (°F)
